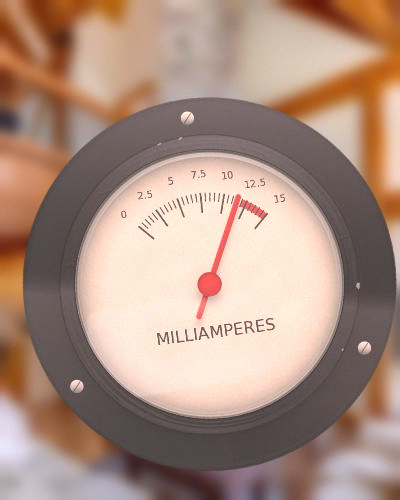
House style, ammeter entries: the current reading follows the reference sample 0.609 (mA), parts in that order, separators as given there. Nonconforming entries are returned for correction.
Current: 11.5 (mA)
